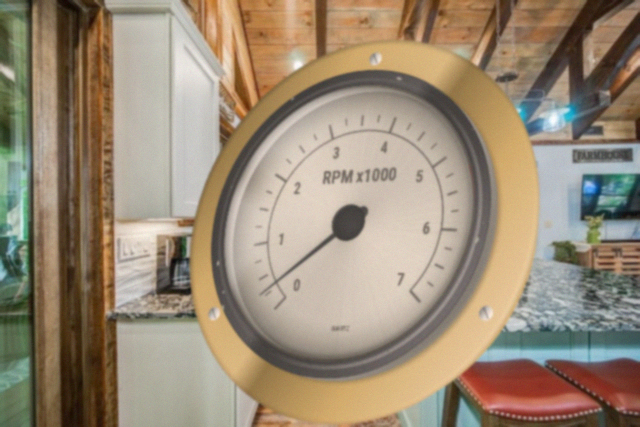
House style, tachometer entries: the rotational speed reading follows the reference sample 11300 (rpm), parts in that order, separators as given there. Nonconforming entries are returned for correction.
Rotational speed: 250 (rpm)
